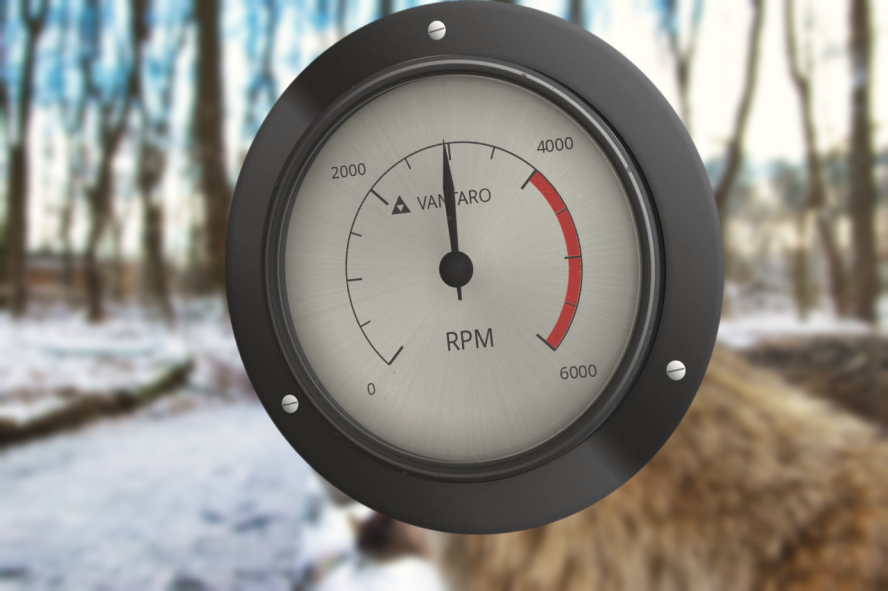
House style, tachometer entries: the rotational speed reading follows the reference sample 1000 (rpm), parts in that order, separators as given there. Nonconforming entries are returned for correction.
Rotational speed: 3000 (rpm)
